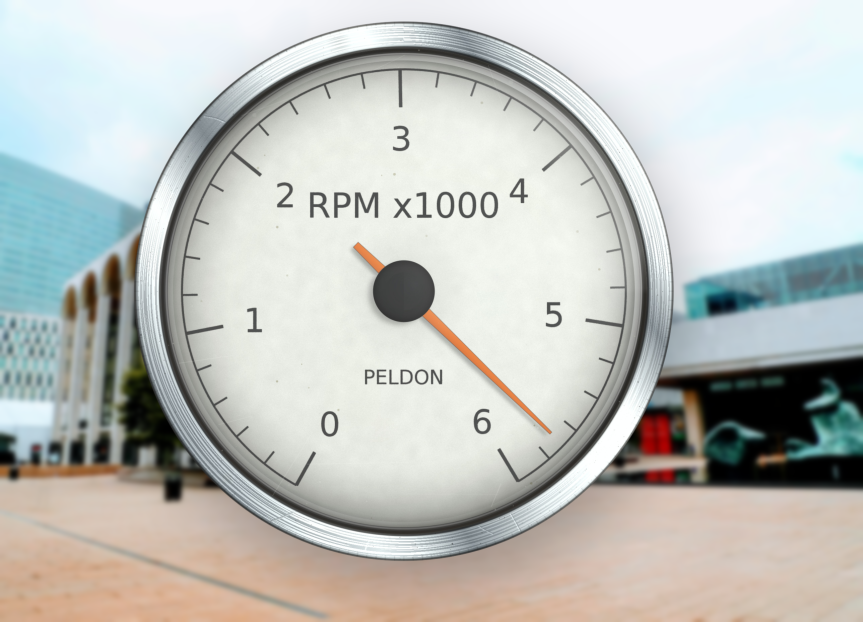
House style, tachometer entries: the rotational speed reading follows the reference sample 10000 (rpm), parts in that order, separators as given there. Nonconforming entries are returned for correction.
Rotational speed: 5700 (rpm)
